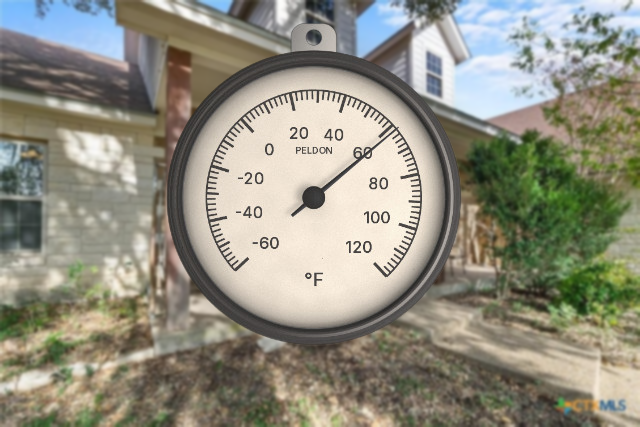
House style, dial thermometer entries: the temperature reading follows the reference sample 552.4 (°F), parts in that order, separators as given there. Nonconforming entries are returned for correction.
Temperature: 62 (°F)
